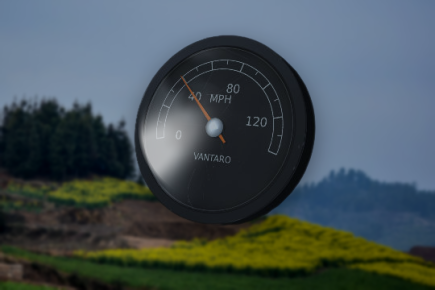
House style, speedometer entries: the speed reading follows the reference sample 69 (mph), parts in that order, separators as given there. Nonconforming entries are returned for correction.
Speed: 40 (mph)
